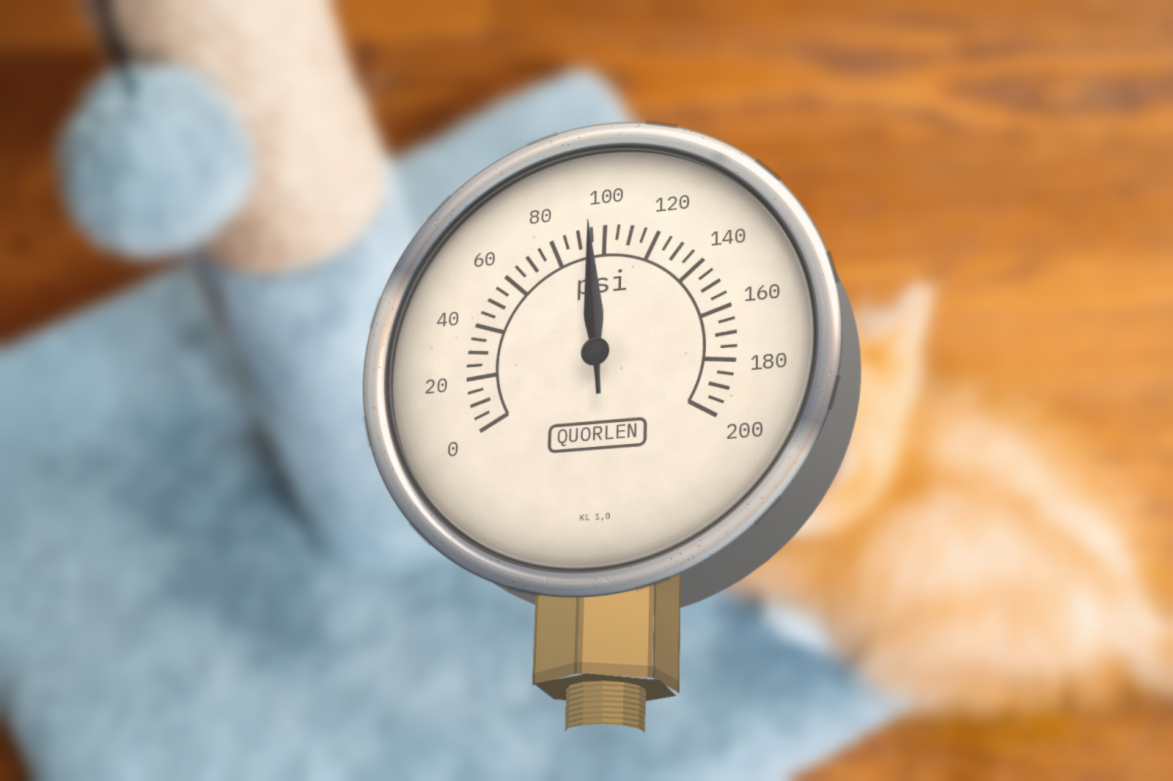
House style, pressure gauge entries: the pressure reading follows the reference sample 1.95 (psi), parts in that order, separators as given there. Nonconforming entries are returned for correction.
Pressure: 95 (psi)
